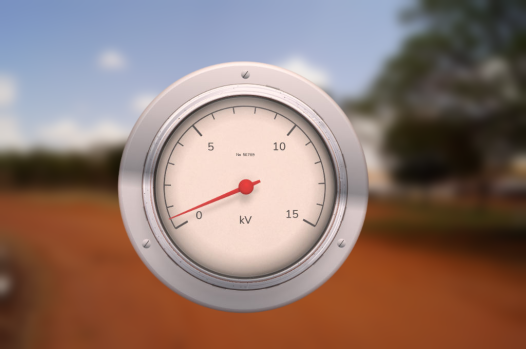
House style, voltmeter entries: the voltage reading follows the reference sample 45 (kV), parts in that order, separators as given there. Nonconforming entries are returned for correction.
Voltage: 0.5 (kV)
